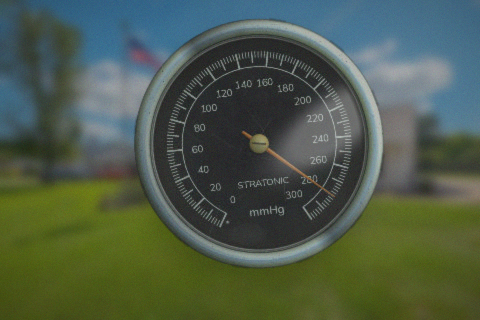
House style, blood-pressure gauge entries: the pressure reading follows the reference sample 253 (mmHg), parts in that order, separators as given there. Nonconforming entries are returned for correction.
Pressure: 280 (mmHg)
